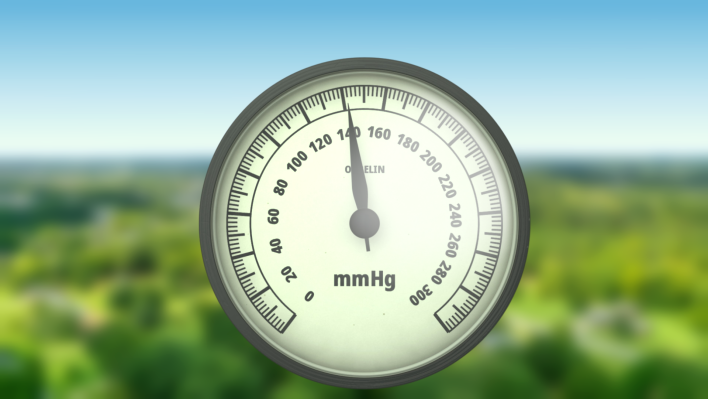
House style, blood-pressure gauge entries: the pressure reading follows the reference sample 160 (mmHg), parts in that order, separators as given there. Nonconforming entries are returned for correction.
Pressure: 142 (mmHg)
